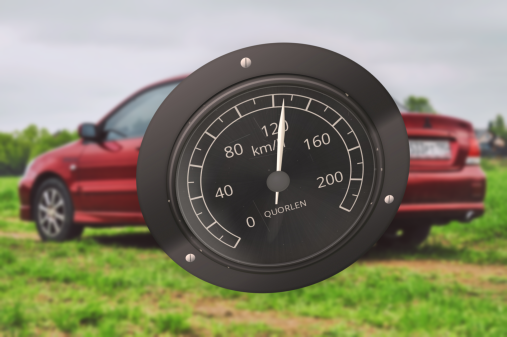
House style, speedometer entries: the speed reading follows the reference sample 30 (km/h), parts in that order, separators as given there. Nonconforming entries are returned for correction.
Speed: 125 (km/h)
